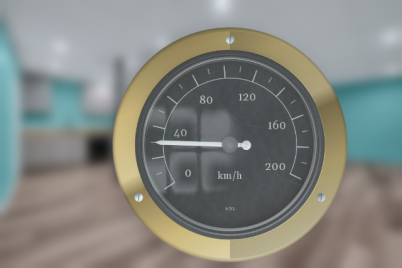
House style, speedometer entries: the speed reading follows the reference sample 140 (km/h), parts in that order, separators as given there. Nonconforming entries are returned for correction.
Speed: 30 (km/h)
